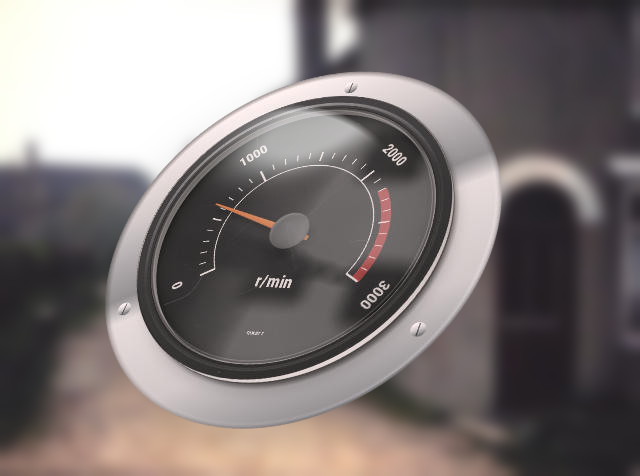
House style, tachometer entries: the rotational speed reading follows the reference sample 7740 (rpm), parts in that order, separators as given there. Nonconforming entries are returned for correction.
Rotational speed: 600 (rpm)
